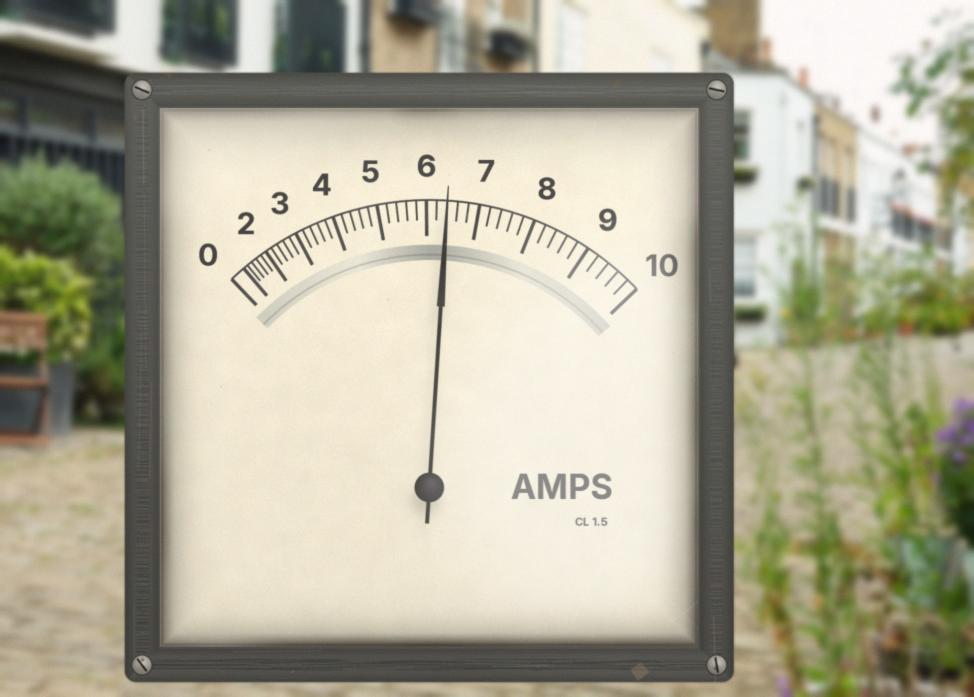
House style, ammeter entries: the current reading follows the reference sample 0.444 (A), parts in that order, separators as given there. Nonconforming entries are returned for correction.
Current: 6.4 (A)
